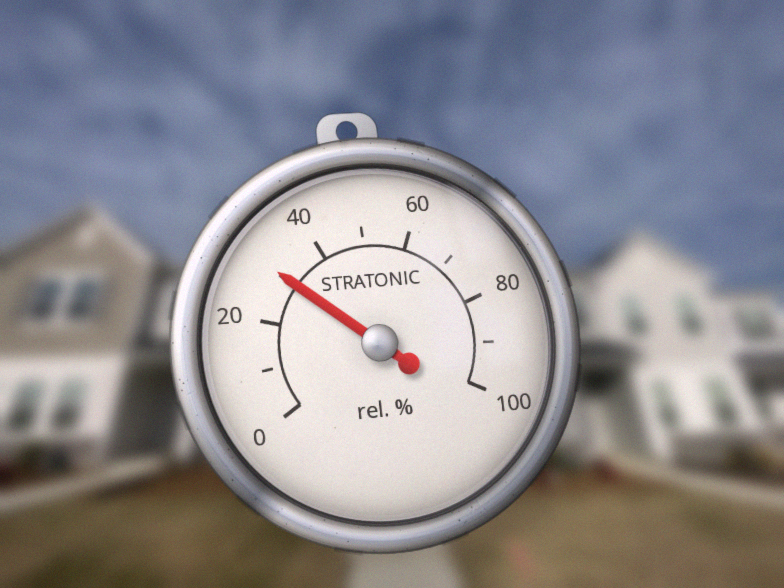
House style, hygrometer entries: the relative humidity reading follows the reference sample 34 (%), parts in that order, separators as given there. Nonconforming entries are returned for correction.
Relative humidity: 30 (%)
